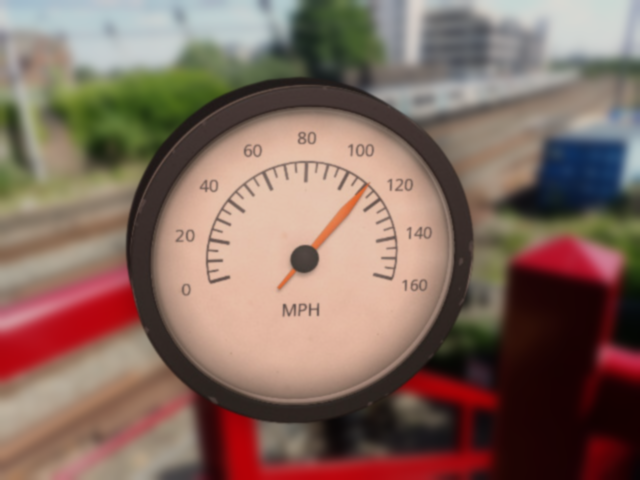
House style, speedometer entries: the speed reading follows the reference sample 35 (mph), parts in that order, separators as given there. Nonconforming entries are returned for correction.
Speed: 110 (mph)
